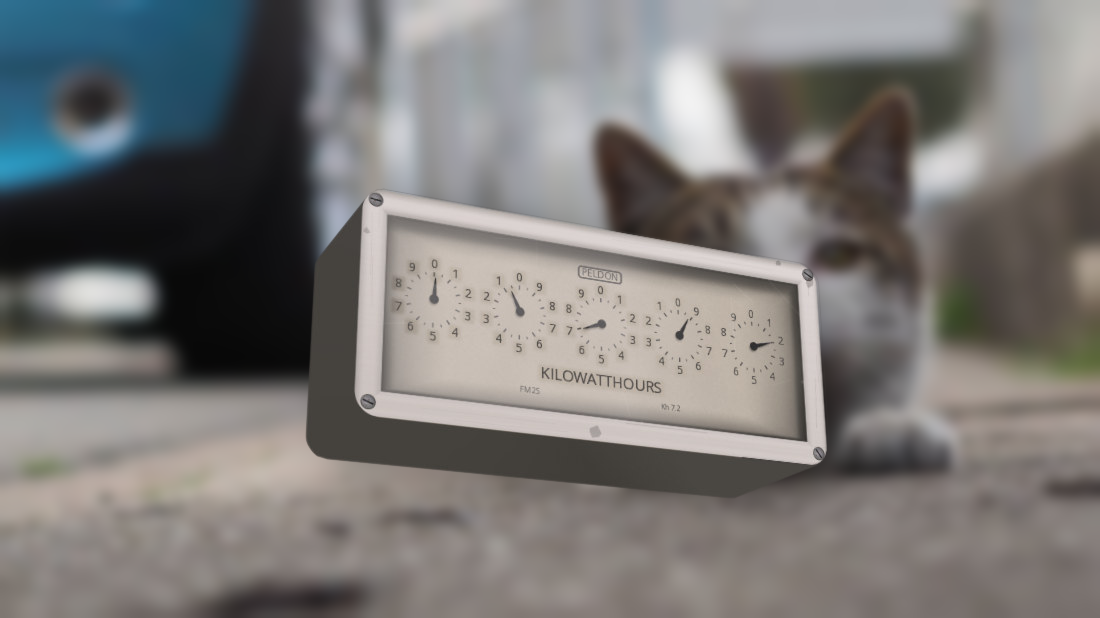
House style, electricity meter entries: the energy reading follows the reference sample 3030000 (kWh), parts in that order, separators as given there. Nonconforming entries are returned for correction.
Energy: 692 (kWh)
